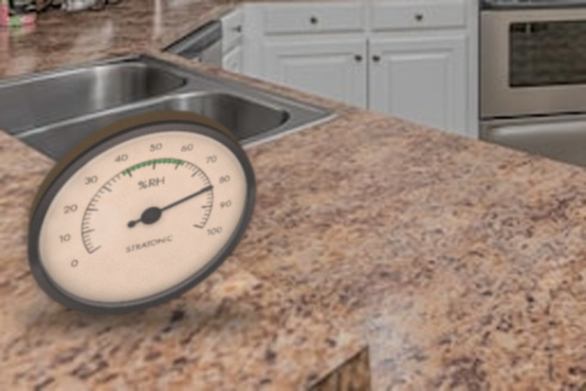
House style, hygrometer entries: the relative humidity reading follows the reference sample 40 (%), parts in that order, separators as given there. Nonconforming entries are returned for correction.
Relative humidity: 80 (%)
